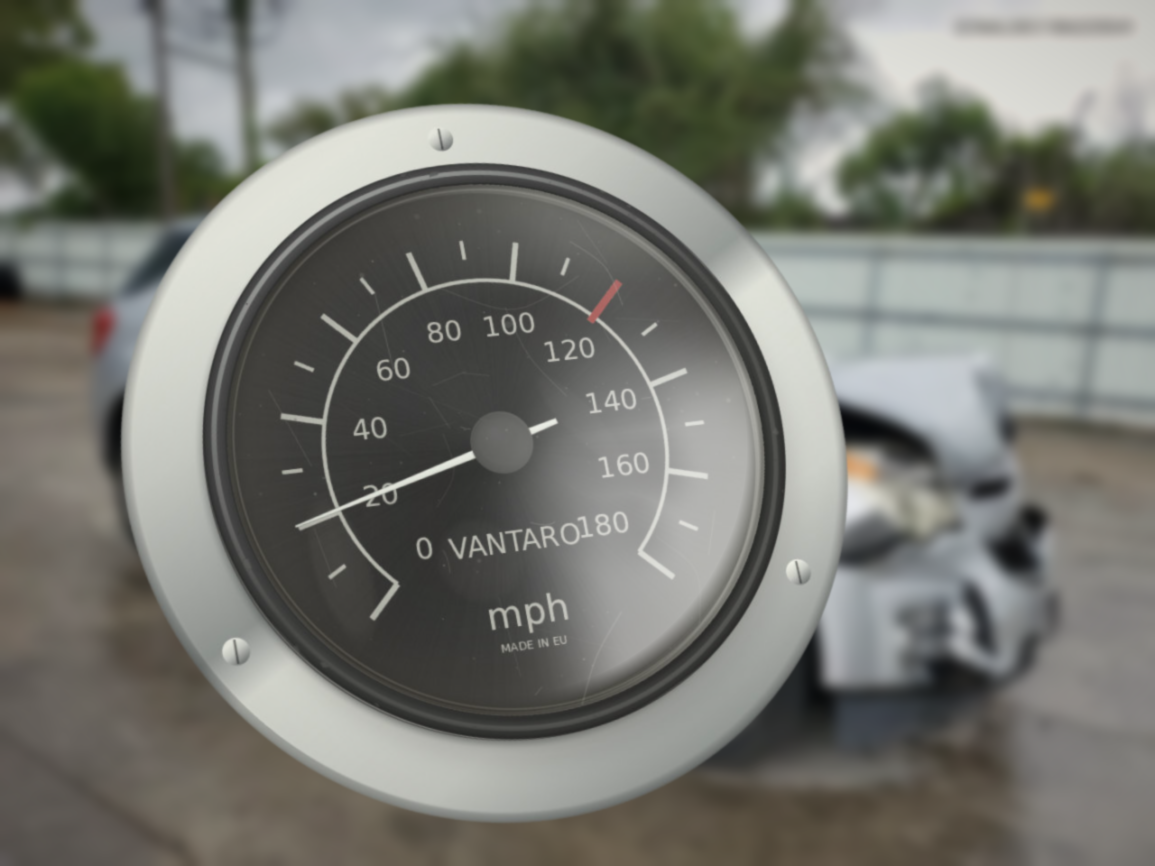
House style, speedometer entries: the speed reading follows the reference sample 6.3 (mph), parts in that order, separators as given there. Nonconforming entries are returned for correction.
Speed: 20 (mph)
